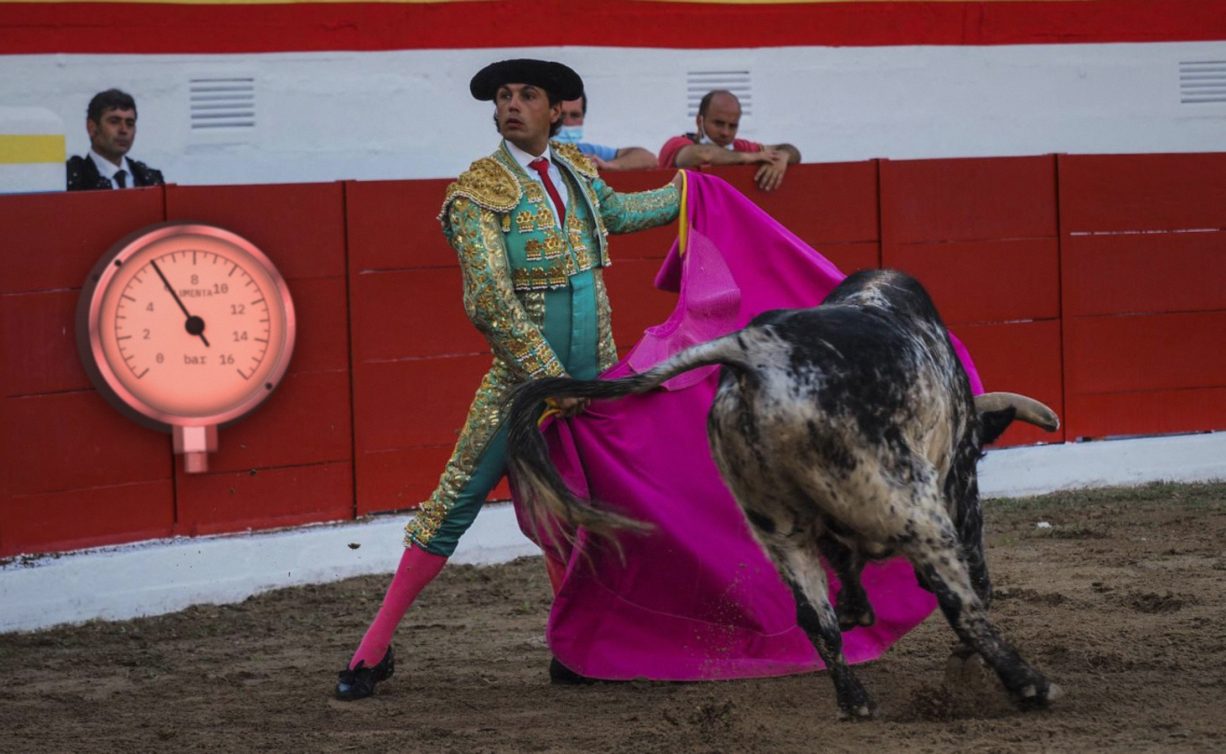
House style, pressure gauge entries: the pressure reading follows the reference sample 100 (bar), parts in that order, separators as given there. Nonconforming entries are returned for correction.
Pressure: 6 (bar)
